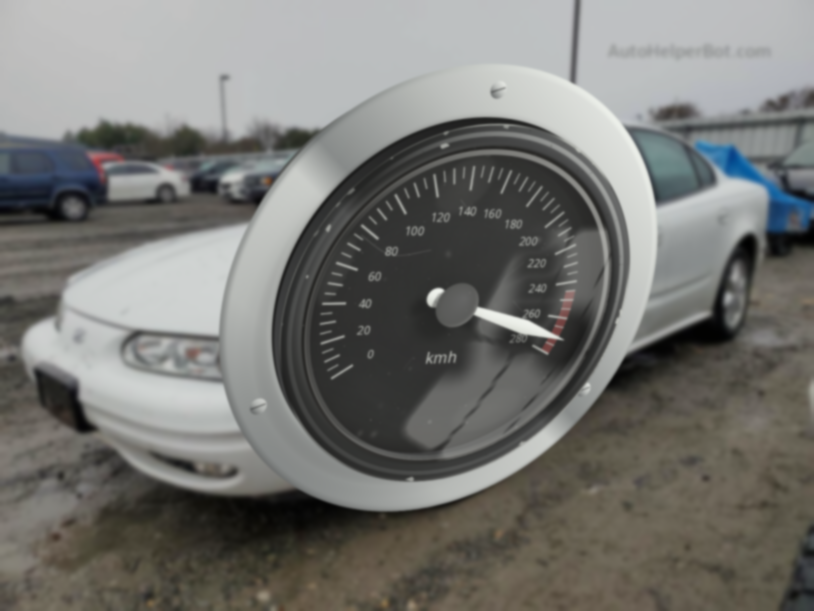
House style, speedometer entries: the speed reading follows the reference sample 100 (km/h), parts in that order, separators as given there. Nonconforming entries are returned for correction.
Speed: 270 (km/h)
